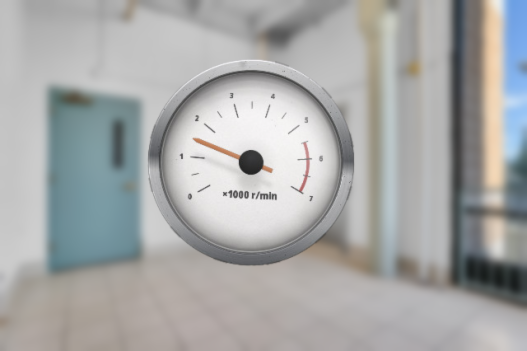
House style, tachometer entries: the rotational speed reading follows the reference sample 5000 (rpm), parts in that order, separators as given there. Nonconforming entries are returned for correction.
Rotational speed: 1500 (rpm)
